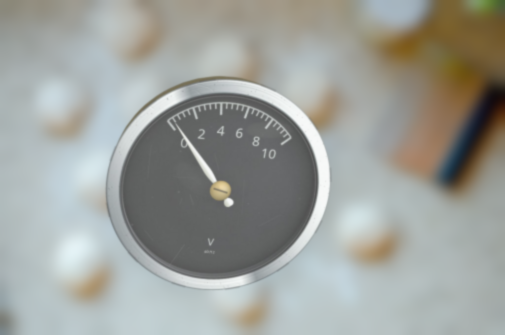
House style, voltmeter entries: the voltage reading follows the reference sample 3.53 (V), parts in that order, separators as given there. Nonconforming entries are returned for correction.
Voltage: 0.4 (V)
